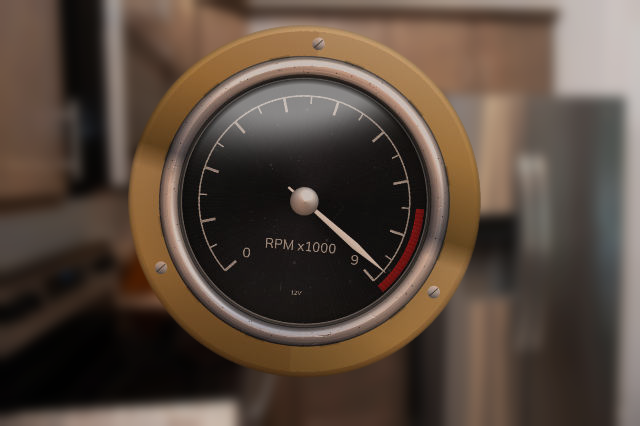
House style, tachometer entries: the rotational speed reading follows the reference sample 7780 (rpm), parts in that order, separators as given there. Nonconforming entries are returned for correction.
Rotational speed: 8750 (rpm)
